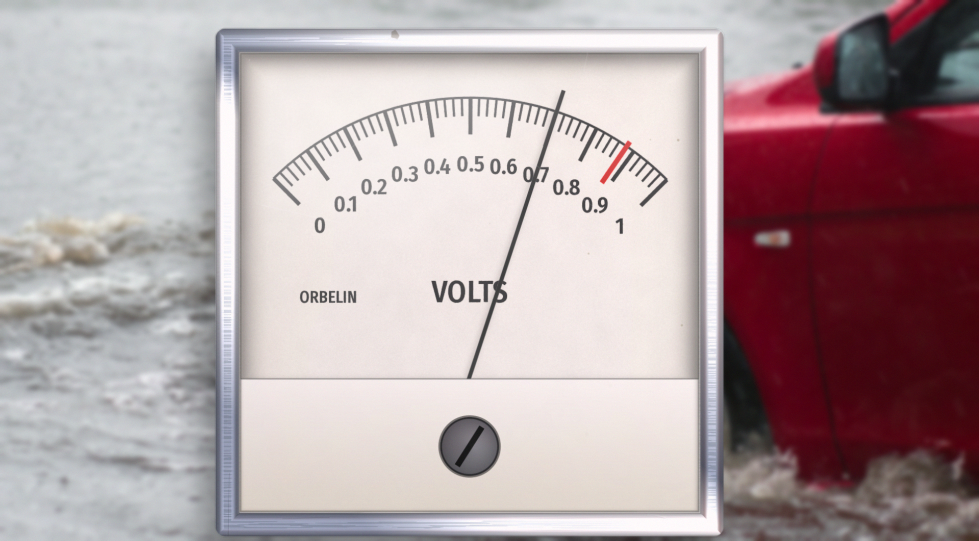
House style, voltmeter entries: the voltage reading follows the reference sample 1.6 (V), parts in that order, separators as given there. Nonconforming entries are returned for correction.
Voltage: 0.7 (V)
